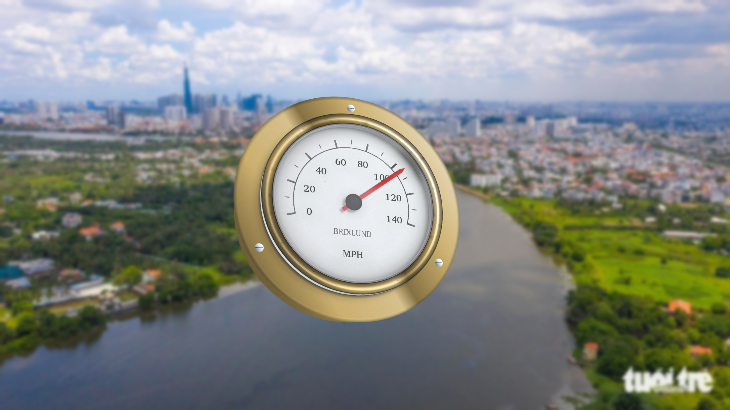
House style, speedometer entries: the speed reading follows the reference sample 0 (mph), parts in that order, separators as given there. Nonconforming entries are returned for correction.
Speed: 105 (mph)
